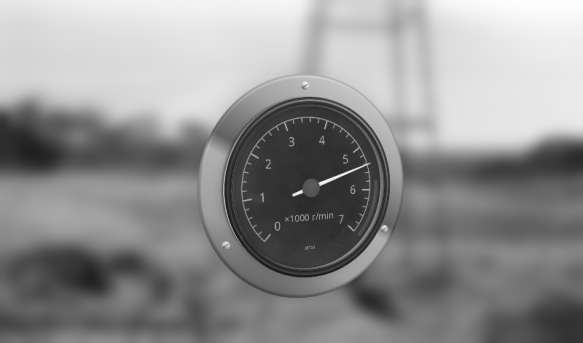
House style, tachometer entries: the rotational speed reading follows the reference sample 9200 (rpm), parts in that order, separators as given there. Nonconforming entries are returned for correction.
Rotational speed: 5400 (rpm)
